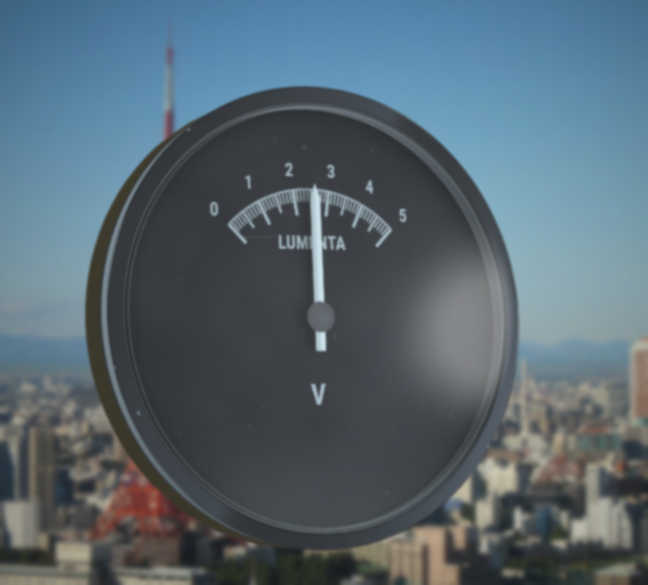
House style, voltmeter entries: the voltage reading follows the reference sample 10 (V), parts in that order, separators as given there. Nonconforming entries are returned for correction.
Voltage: 2.5 (V)
